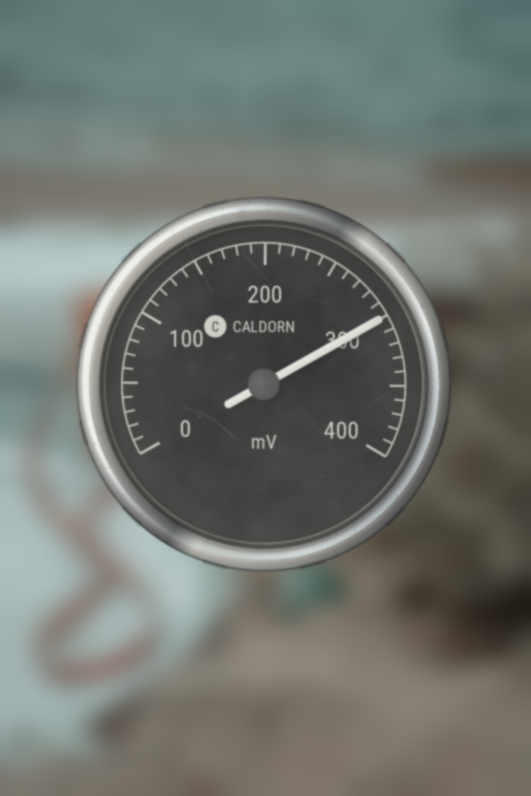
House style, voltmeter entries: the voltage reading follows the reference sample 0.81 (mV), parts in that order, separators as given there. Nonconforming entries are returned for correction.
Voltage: 300 (mV)
